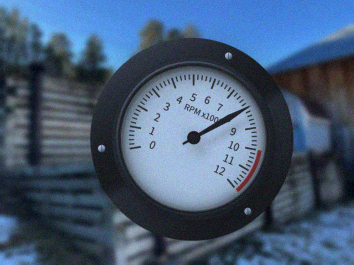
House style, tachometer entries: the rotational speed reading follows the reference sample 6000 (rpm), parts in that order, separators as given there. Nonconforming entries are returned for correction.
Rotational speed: 8000 (rpm)
